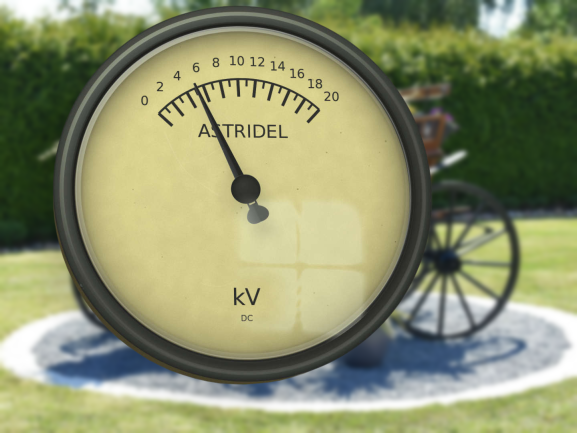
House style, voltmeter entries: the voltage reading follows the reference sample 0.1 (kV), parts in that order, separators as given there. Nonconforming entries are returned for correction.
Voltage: 5 (kV)
